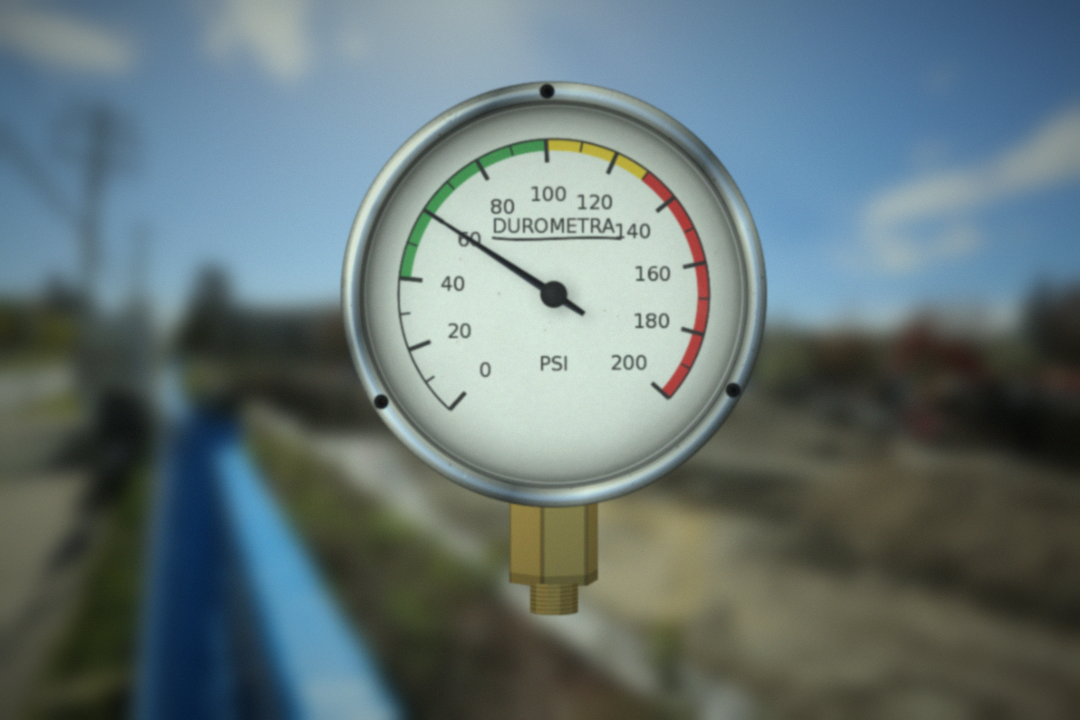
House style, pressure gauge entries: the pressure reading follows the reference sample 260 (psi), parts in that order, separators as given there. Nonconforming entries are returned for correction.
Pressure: 60 (psi)
